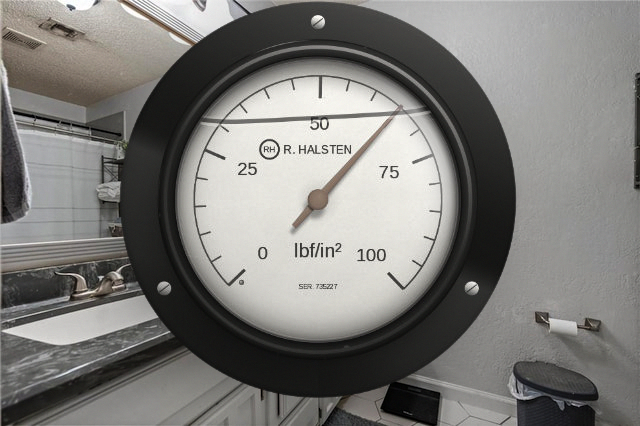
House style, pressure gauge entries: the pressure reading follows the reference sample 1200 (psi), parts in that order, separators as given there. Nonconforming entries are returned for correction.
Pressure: 65 (psi)
